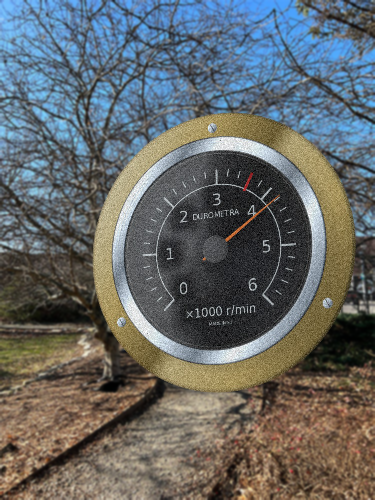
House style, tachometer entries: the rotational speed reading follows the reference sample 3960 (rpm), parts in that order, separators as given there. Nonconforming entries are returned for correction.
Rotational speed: 4200 (rpm)
